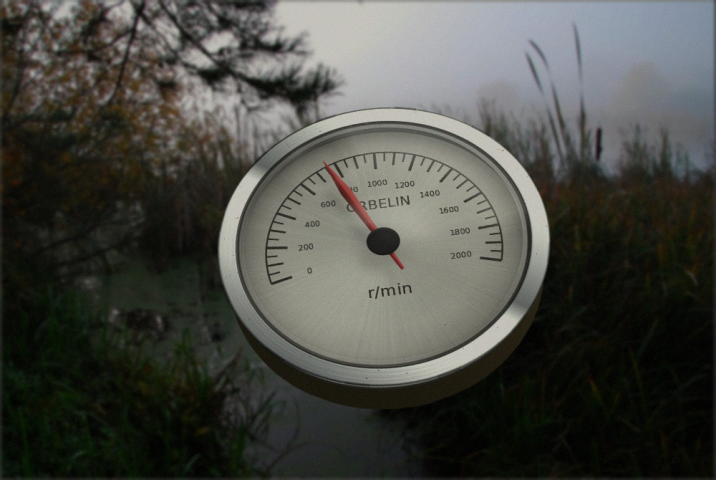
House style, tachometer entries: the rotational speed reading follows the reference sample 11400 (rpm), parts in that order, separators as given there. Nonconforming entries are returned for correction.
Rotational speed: 750 (rpm)
